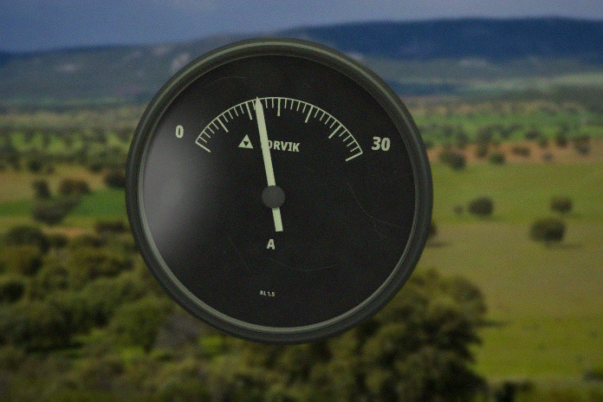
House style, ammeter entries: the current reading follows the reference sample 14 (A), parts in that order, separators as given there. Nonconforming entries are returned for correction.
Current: 12 (A)
